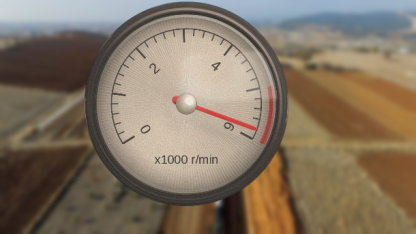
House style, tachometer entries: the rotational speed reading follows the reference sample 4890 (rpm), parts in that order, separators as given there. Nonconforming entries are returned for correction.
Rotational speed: 5800 (rpm)
